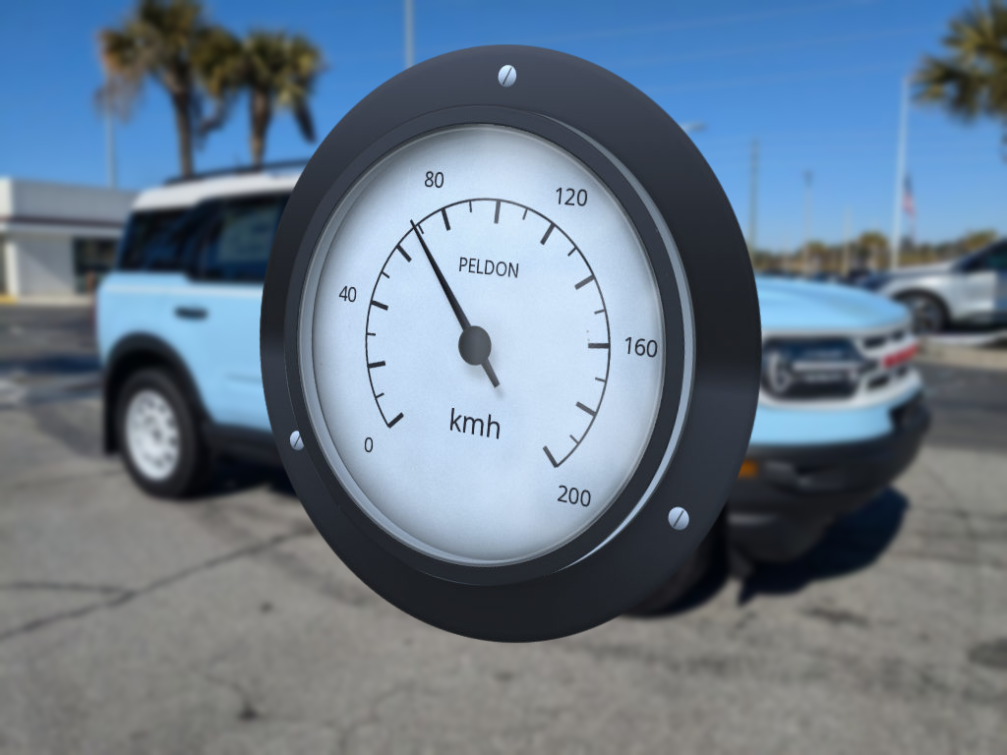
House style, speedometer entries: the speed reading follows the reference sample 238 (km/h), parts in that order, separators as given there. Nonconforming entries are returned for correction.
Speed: 70 (km/h)
